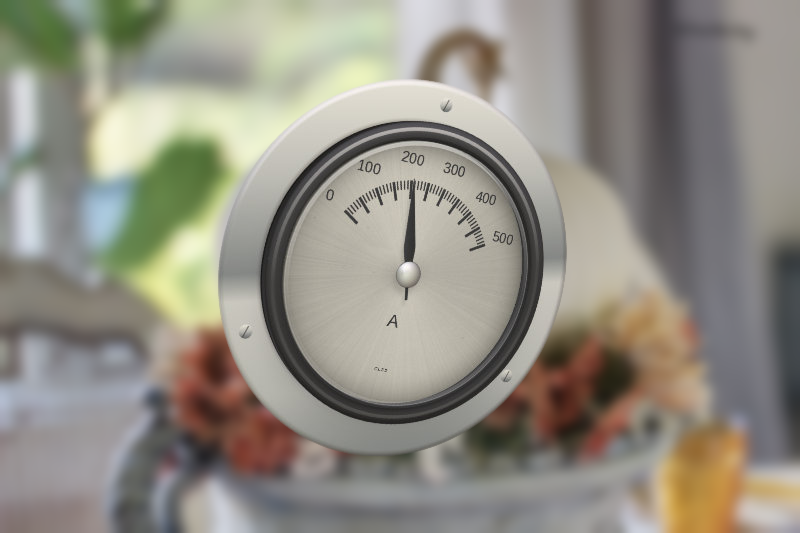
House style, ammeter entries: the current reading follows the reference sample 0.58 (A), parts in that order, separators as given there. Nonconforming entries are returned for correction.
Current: 200 (A)
